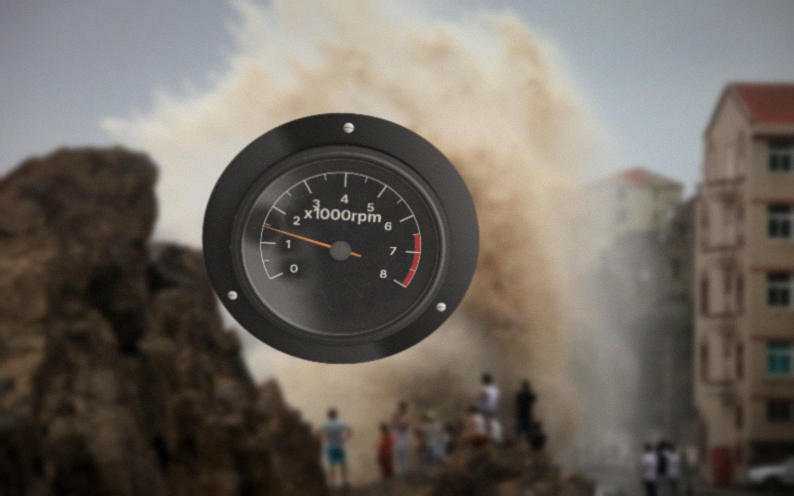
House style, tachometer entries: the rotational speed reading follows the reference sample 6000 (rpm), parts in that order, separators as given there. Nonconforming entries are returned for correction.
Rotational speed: 1500 (rpm)
